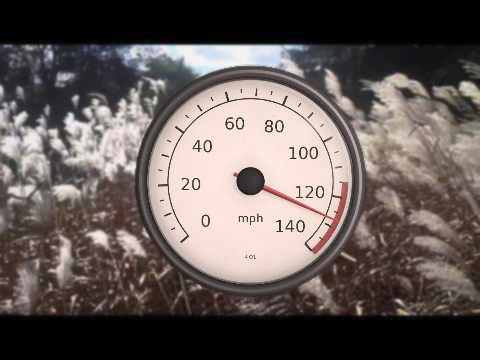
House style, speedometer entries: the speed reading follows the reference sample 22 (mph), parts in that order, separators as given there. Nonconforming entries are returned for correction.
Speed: 127.5 (mph)
